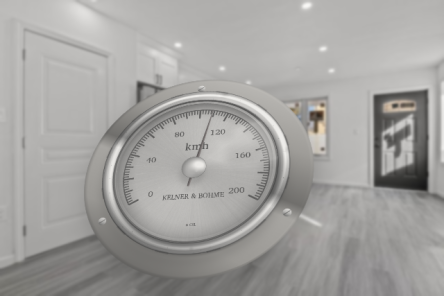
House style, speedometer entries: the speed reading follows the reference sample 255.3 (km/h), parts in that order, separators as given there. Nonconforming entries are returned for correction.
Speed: 110 (km/h)
